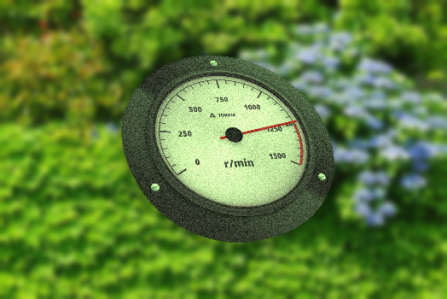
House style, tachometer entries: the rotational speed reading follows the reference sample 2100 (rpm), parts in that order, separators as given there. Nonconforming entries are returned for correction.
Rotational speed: 1250 (rpm)
